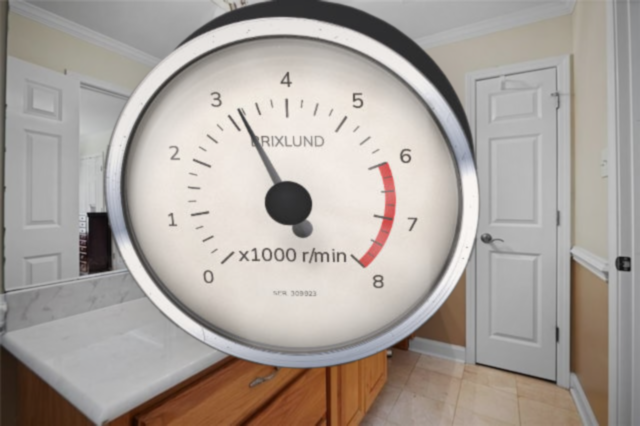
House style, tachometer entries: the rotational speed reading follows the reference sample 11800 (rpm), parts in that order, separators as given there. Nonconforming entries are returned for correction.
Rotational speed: 3250 (rpm)
